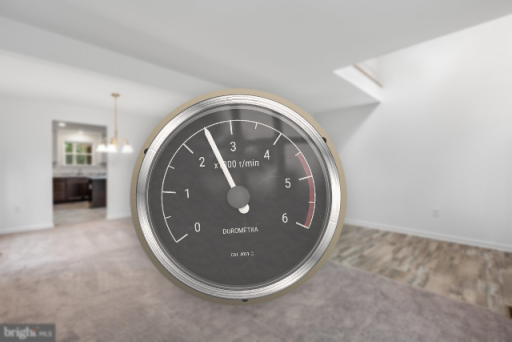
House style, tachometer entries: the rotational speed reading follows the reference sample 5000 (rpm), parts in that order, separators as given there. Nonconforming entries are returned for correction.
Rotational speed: 2500 (rpm)
